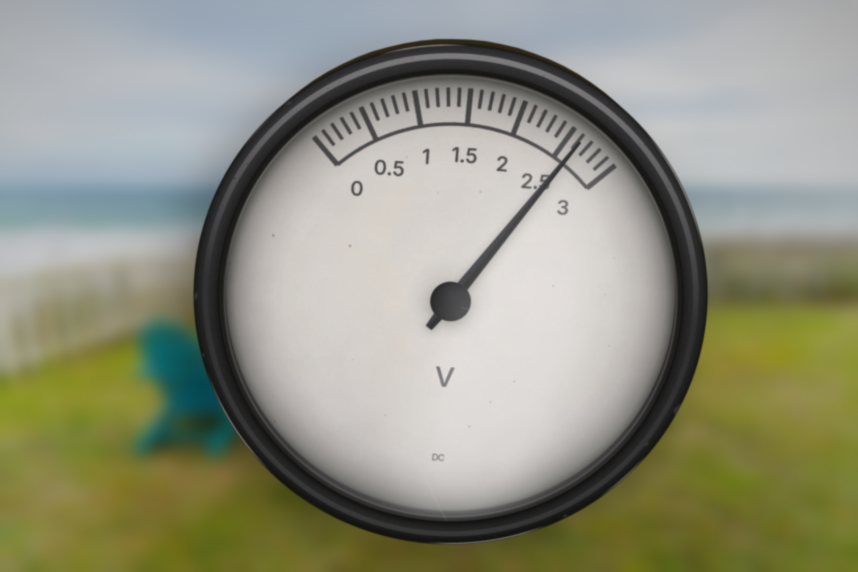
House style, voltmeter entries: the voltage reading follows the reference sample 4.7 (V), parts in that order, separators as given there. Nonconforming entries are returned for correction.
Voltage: 2.6 (V)
